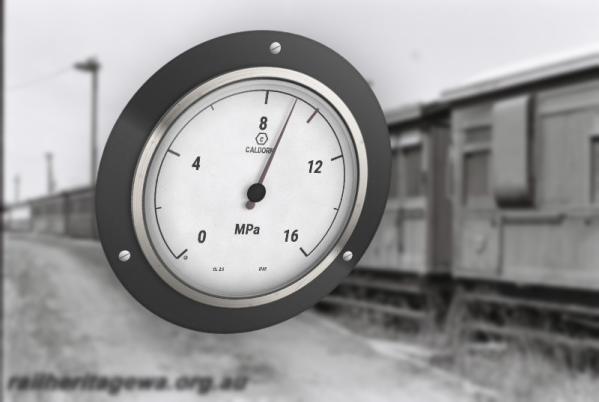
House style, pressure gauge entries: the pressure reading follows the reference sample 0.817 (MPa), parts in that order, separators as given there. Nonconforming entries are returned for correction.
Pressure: 9 (MPa)
